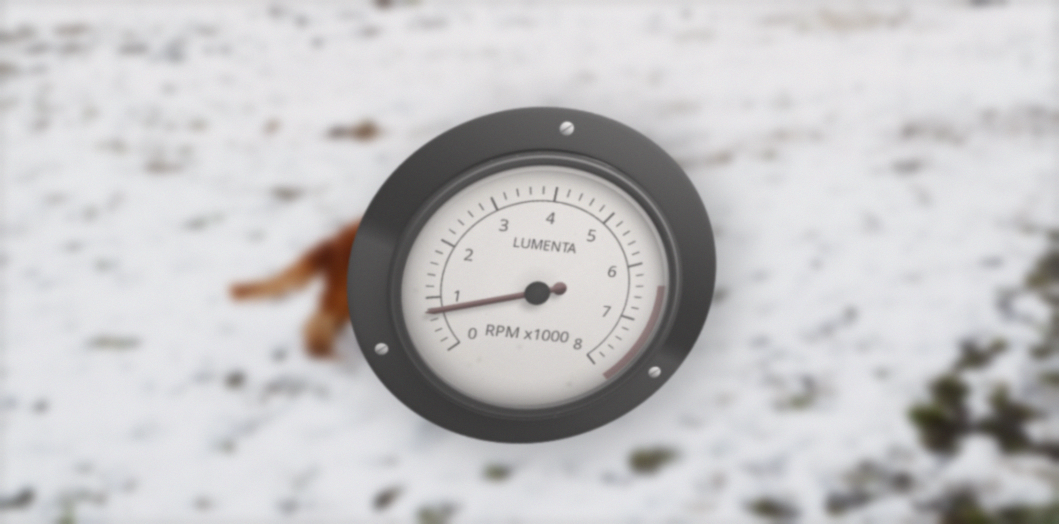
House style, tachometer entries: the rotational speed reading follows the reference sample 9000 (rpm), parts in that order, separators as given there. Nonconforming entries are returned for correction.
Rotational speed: 800 (rpm)
